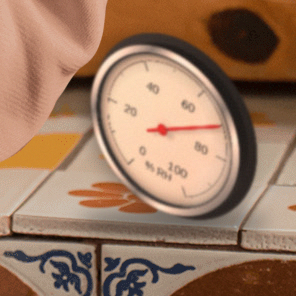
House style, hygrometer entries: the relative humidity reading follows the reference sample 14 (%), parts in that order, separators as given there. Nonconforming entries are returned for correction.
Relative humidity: 70 (%)
